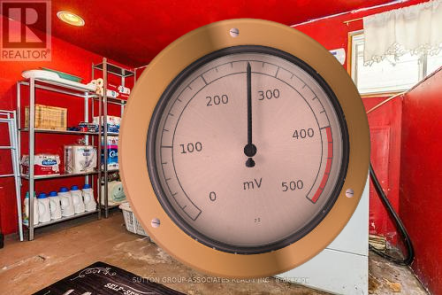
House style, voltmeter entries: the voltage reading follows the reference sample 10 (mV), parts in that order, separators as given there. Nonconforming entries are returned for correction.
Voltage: 260 (mV)
